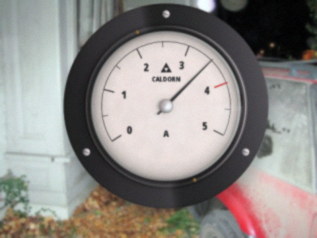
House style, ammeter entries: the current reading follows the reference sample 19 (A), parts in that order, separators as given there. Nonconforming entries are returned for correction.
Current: 3.5 (A)
